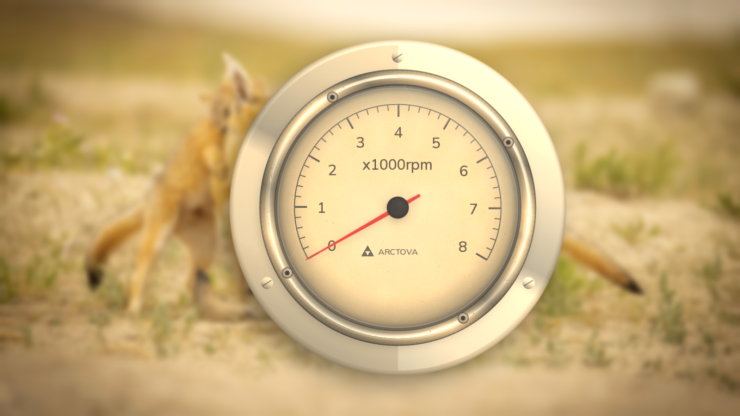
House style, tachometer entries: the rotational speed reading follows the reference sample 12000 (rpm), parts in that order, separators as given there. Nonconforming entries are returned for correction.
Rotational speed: 0 (rpm)
